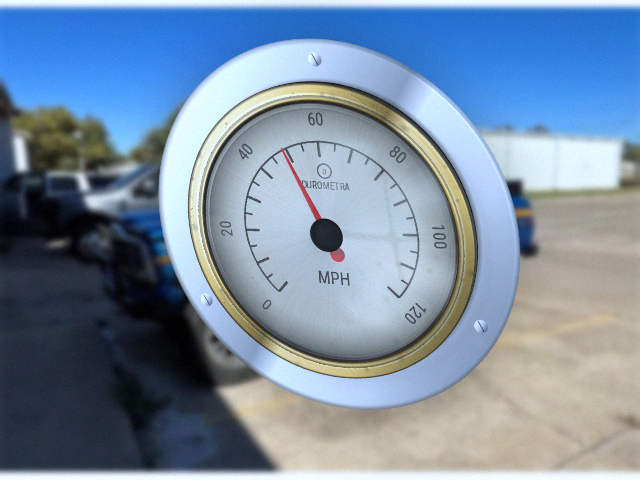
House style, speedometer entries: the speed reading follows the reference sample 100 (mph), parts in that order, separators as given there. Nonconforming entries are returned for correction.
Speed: 50 (mph)
